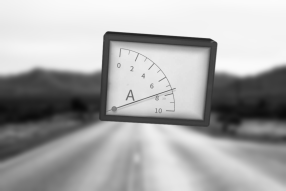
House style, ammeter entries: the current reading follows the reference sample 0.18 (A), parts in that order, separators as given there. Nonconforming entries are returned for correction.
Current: 7.5 (A)
